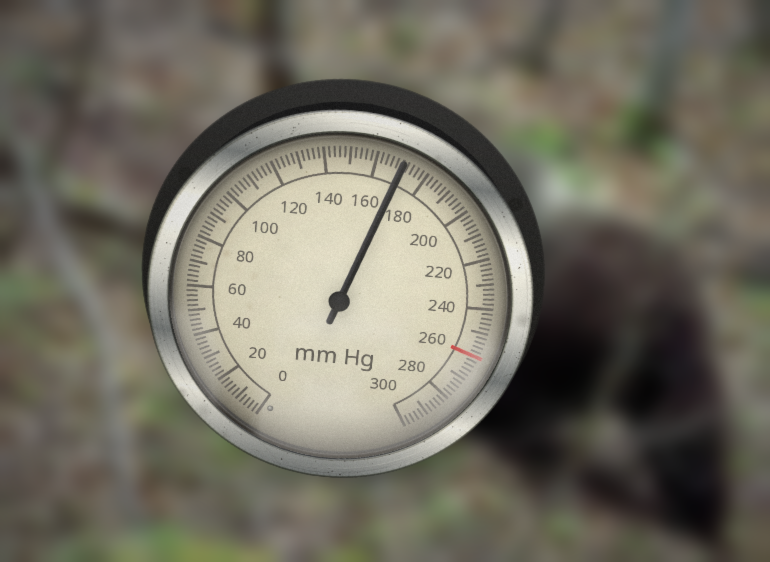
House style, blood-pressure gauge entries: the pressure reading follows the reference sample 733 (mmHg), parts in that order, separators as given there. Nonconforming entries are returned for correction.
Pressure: 170 (mmHg)
